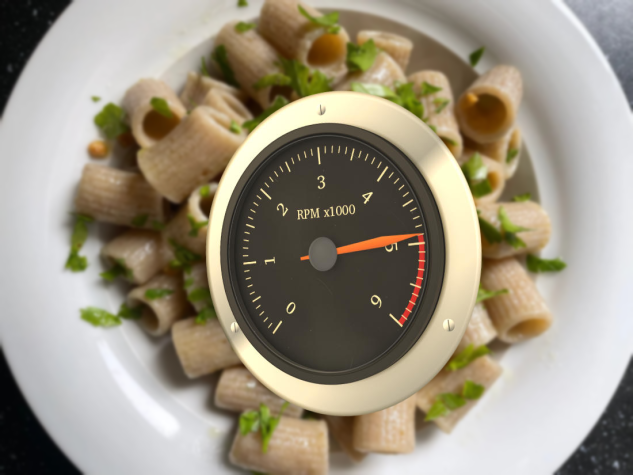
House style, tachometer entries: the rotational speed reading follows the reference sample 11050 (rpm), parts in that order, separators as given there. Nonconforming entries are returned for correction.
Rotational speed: 4900 (rpm)
